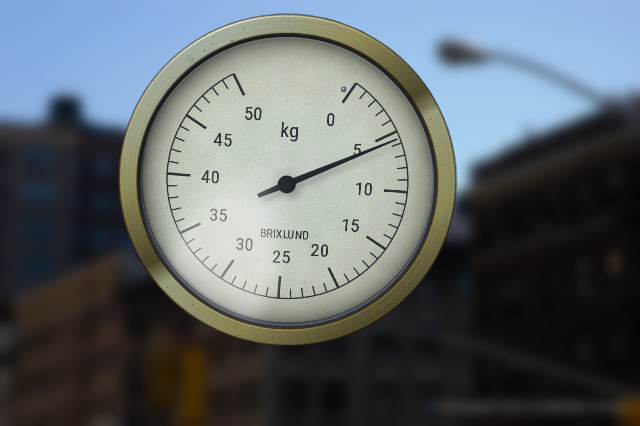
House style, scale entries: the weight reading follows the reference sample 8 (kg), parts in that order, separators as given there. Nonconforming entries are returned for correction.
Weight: 5.5 (kg)
